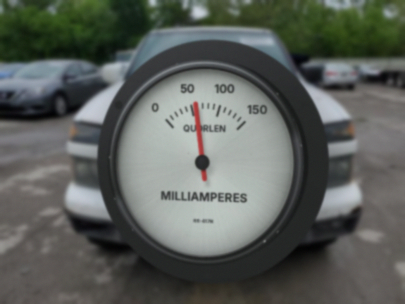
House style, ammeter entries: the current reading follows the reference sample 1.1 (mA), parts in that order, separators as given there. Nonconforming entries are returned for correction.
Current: 60 (mA)
